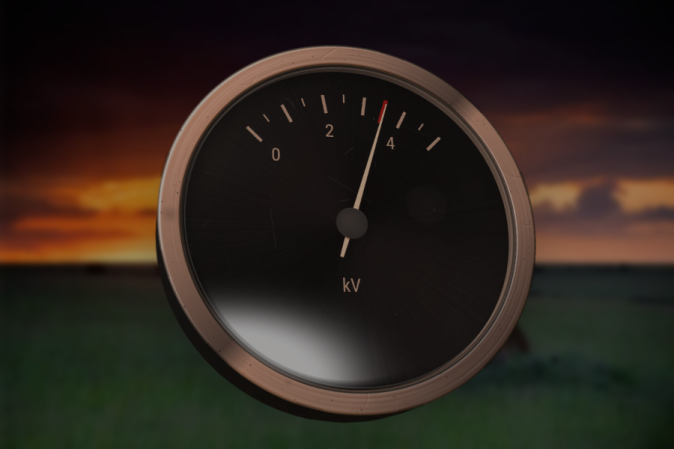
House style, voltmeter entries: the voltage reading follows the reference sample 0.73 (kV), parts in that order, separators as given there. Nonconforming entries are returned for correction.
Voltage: 3.5 (kV)
